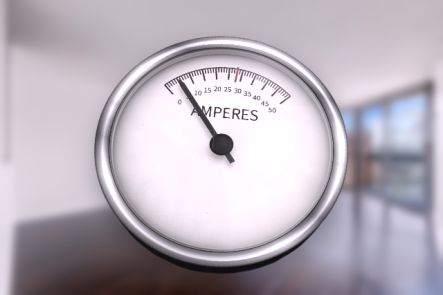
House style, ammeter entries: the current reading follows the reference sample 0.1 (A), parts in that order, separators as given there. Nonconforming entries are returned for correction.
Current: 5 (A)
